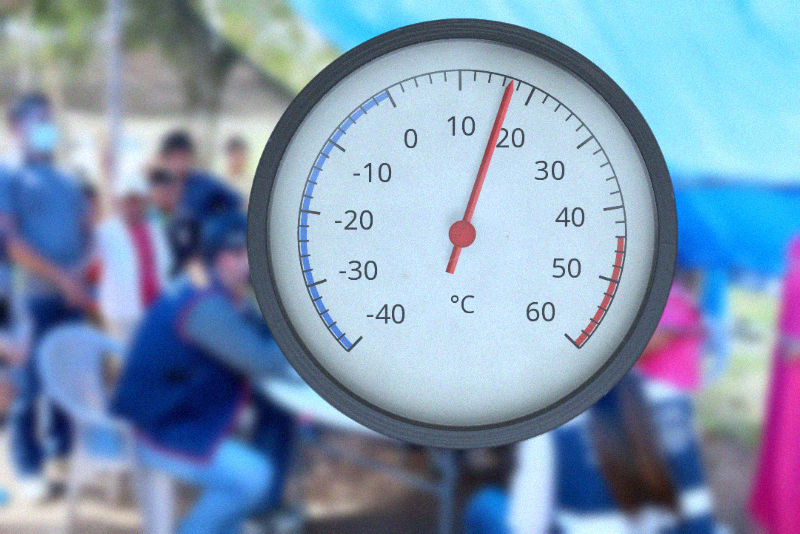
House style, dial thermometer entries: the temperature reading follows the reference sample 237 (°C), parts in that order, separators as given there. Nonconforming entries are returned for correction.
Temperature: 17 (°C)
